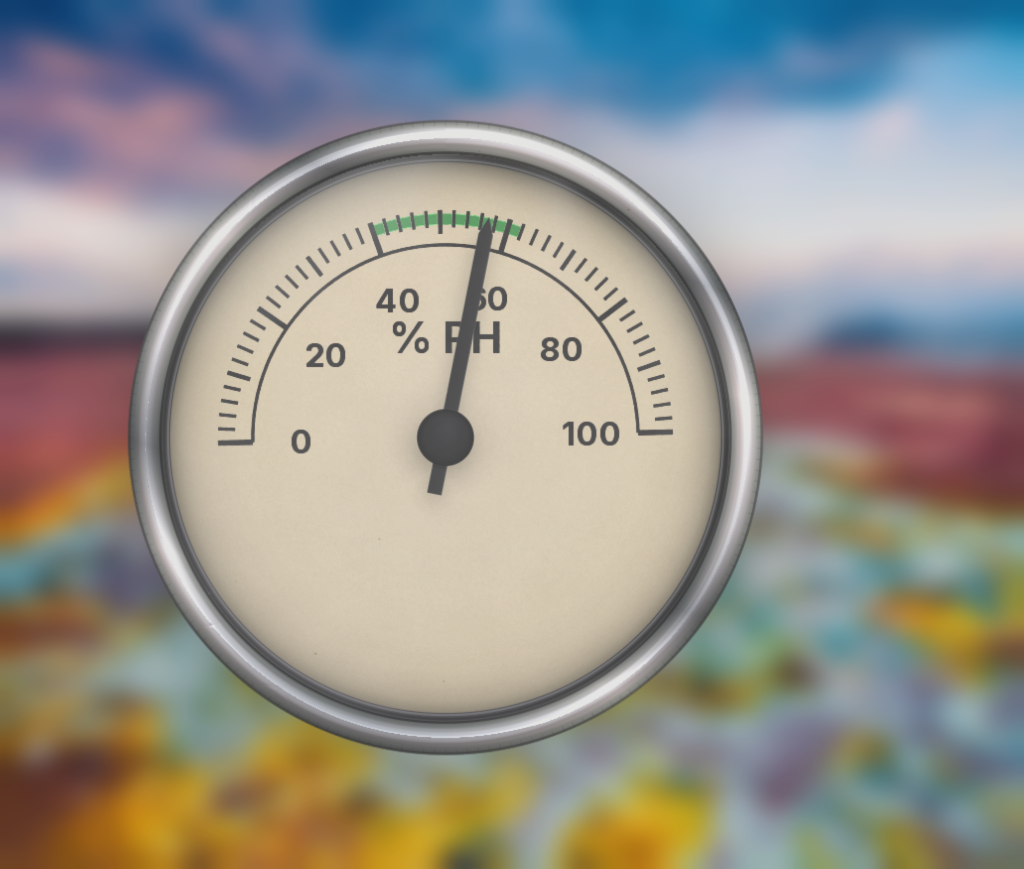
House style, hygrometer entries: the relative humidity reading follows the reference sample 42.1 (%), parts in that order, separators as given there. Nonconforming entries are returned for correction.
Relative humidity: 57 (%)
